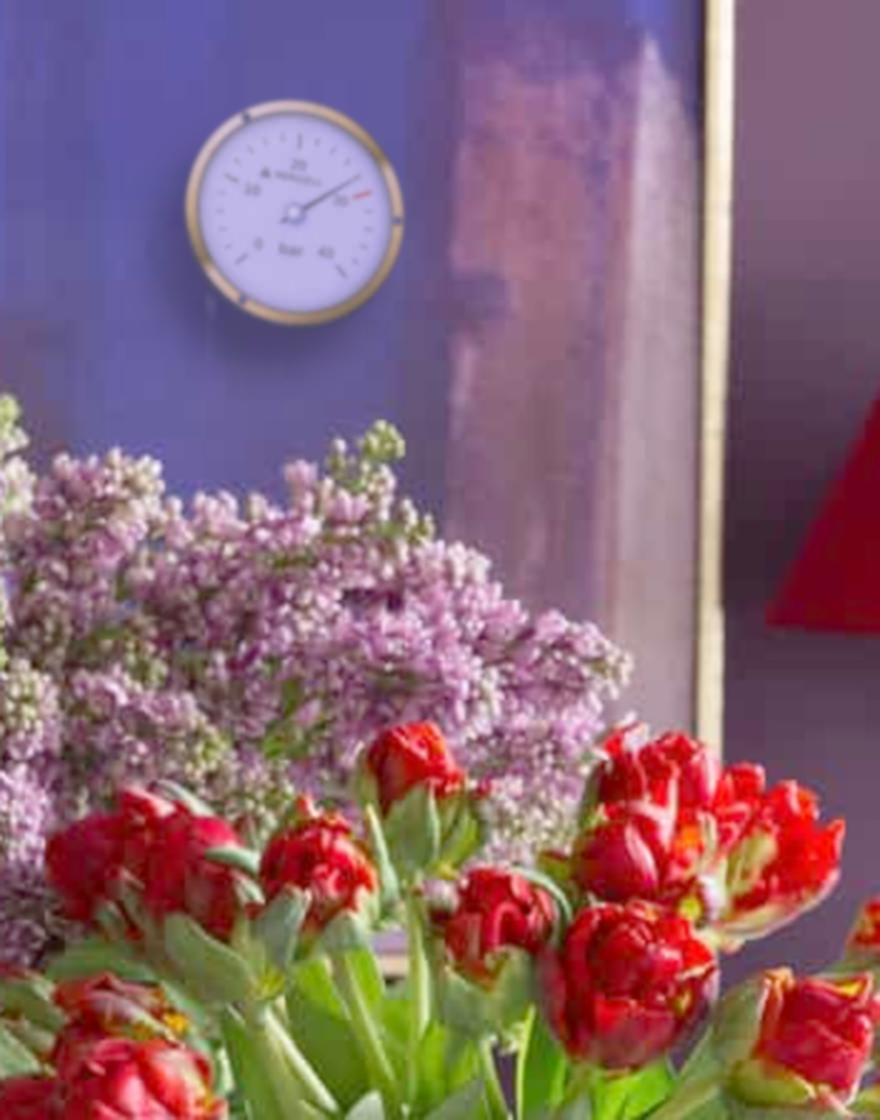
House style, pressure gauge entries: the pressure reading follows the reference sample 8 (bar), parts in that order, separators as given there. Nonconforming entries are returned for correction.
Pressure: 28 (bar)
